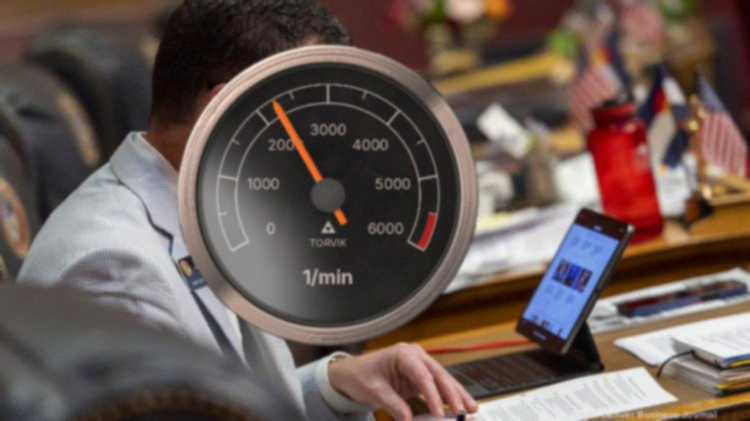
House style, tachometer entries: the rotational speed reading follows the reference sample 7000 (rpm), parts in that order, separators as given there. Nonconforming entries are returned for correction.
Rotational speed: 2250 (rpm)
